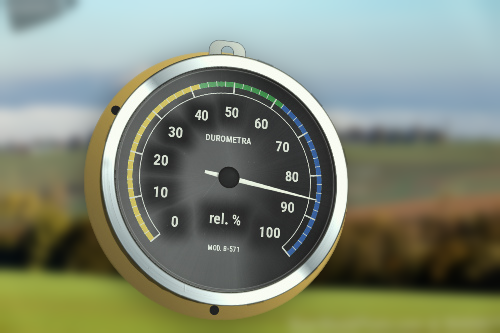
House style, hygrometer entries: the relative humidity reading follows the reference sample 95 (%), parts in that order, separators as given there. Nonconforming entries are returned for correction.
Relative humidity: 86 (%)
